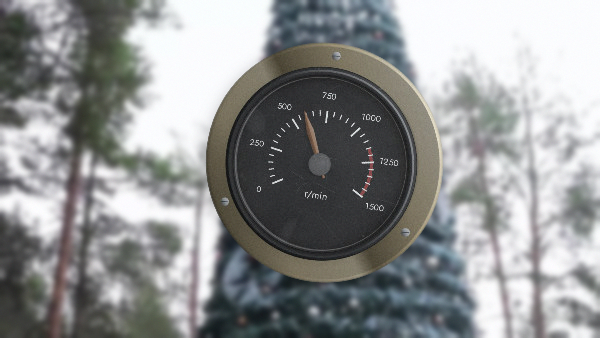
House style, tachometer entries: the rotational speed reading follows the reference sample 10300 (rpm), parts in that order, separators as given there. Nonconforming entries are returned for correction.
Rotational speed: 600 (rpm)
